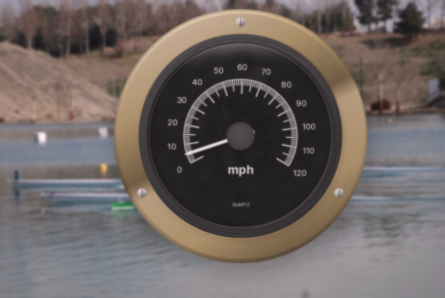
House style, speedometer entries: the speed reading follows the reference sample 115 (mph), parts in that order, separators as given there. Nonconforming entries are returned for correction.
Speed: 5 (mph)
